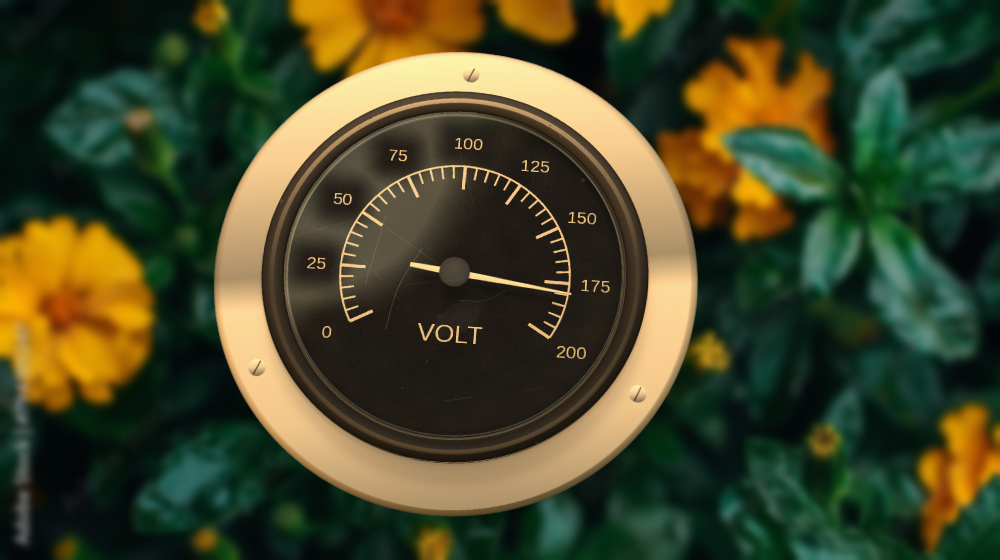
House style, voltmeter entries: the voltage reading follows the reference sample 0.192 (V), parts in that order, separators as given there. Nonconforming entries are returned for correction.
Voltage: 180 (V)
